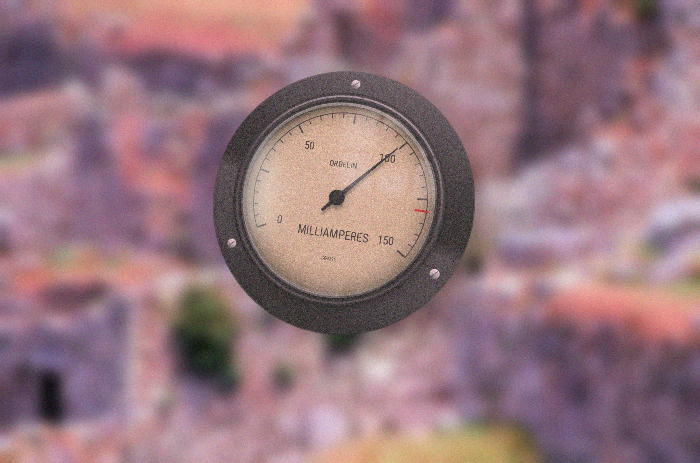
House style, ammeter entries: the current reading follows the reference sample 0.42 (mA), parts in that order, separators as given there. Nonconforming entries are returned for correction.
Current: 100 (mA)
